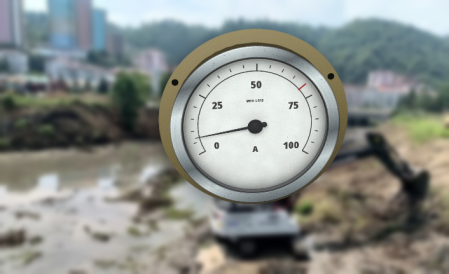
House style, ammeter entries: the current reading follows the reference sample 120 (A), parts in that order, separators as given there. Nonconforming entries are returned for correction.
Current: 7.5 (A)
